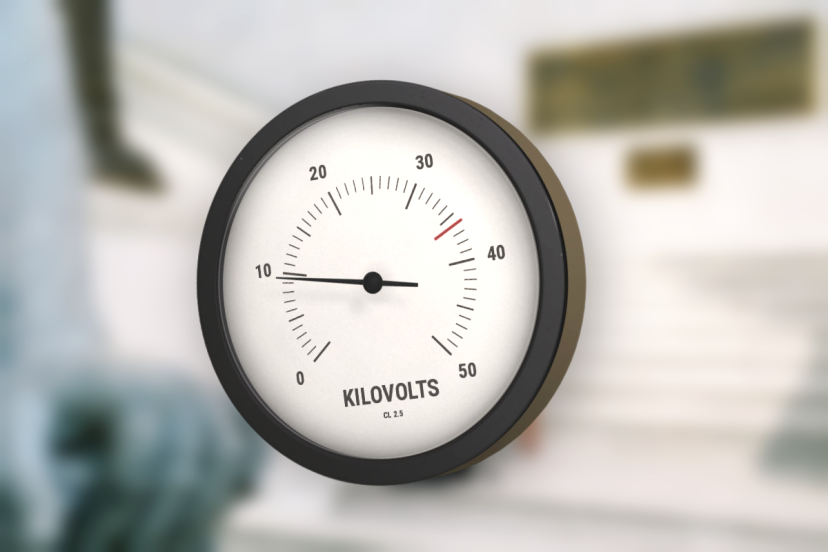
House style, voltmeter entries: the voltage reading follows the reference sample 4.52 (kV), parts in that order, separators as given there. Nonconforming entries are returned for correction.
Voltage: 9.5 (kV)
